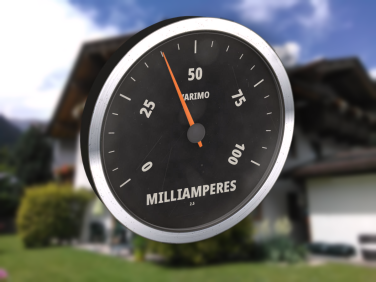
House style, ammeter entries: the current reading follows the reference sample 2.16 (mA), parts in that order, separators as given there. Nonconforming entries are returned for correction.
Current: 40 (mA)
